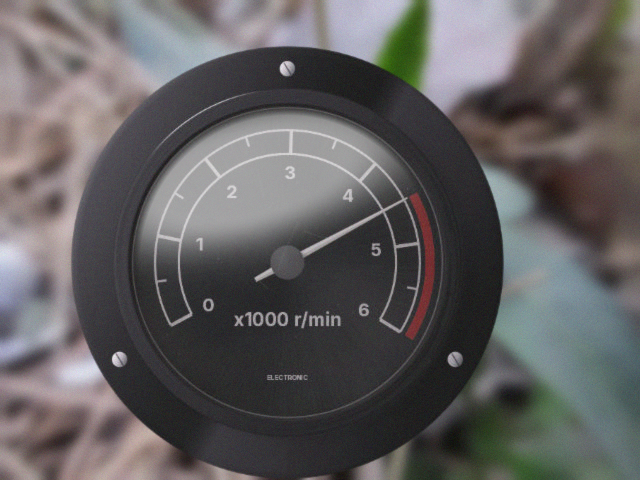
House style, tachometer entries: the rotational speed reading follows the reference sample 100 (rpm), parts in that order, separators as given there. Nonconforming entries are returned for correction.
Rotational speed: 4500 (rpm)
